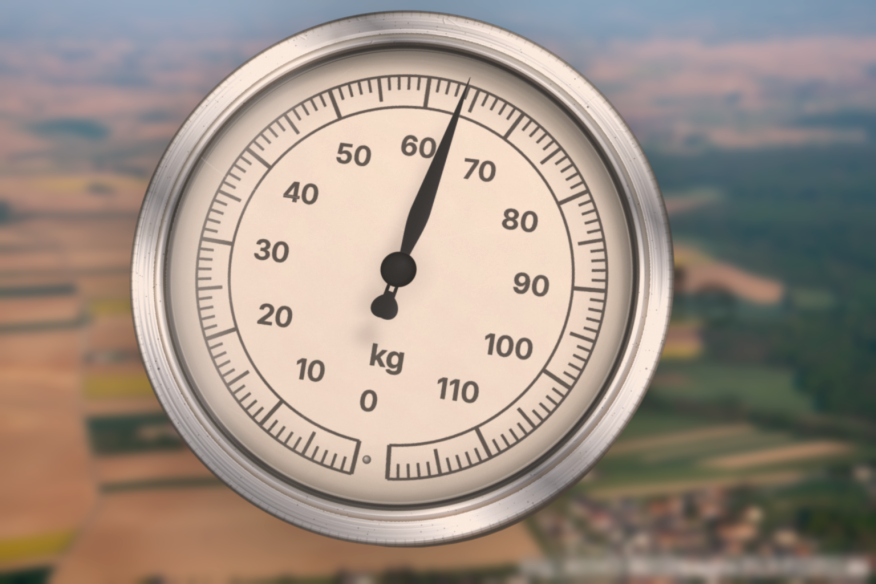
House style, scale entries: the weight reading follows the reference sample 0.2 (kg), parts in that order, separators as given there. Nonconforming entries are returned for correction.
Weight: 64 (kg)
